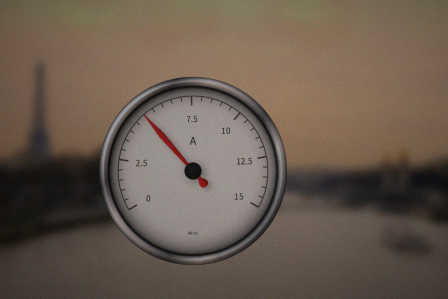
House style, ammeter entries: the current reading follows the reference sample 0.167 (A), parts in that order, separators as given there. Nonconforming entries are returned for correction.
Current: 5 (A)
